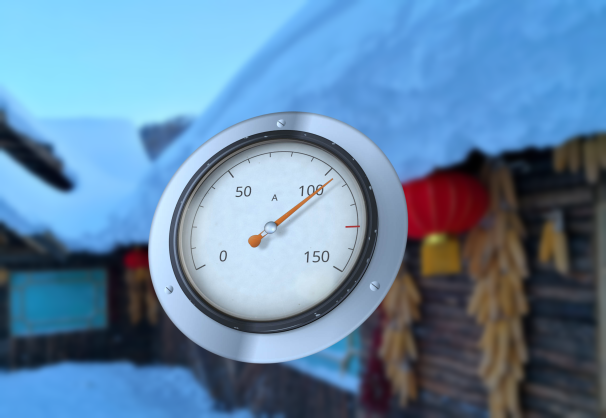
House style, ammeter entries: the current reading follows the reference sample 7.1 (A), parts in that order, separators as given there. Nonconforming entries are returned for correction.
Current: 105 (A)
